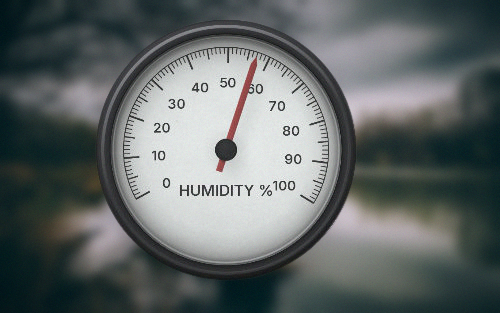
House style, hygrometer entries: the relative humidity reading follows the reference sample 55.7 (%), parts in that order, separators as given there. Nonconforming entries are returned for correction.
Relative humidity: 57 (%)
